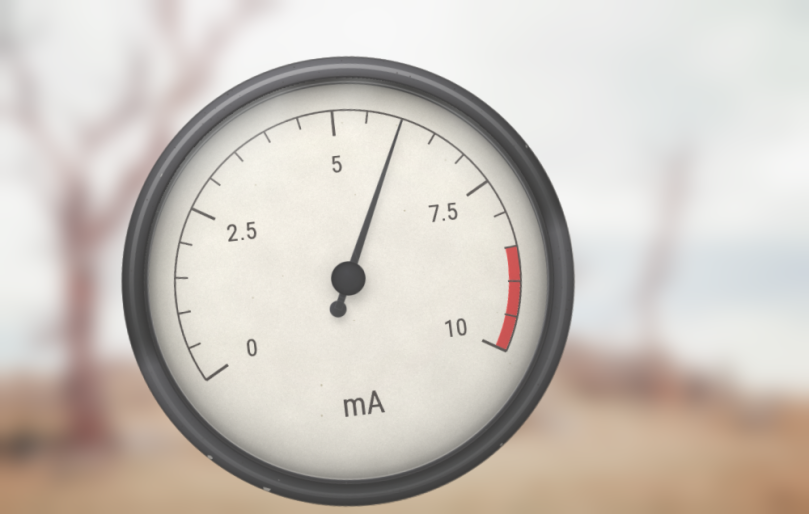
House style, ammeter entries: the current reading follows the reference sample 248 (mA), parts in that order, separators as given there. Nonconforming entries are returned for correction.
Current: 6 (mA)
